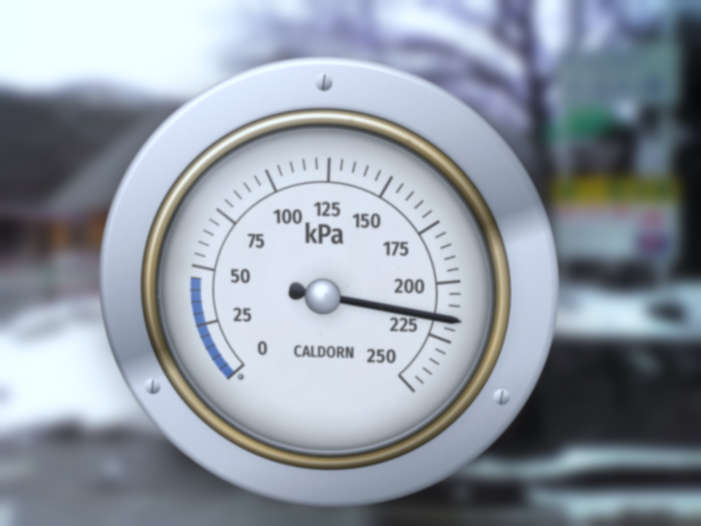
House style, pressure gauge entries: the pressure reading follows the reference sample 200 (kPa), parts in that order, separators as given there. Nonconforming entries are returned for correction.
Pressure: 215 (kPa)
